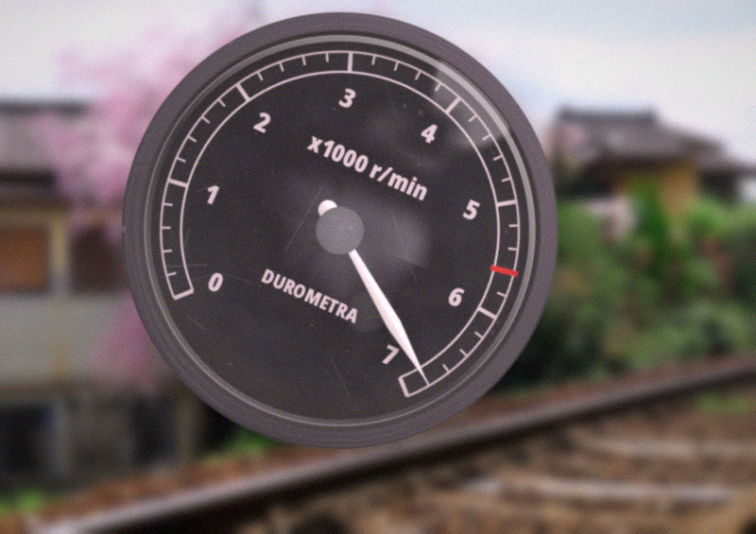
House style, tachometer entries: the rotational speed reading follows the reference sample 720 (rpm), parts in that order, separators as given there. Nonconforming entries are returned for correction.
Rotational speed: 6800 (rpm)
